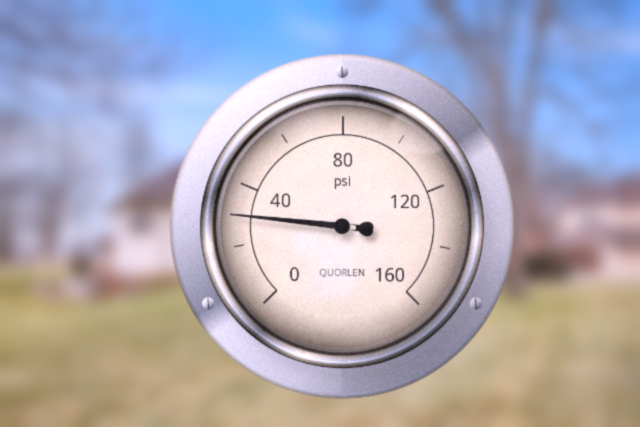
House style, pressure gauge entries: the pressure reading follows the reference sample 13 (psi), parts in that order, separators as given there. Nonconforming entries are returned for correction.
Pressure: 30 (psi)
